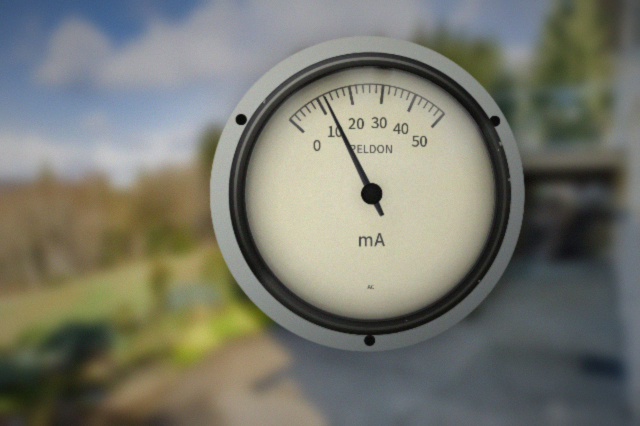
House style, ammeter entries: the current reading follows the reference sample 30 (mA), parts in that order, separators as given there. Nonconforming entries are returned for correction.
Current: 12 (mA)
